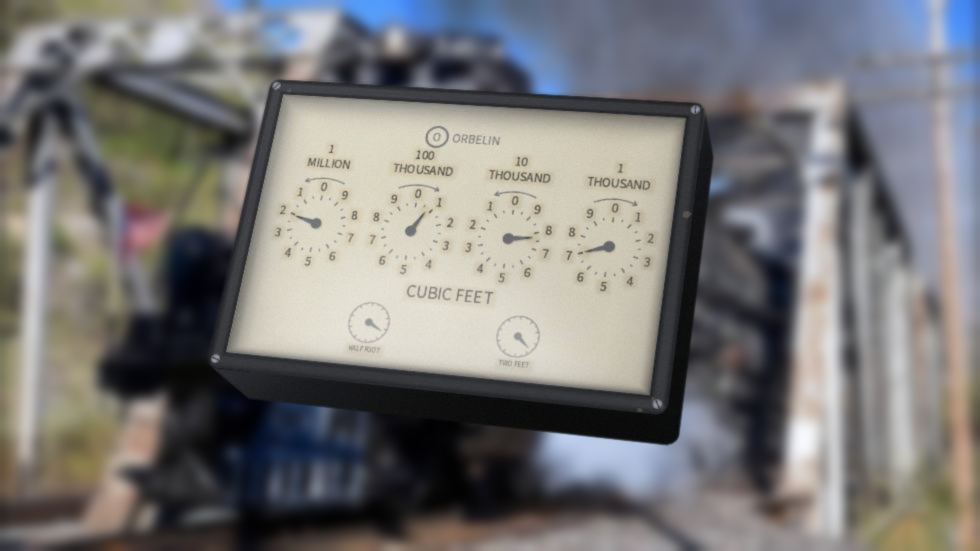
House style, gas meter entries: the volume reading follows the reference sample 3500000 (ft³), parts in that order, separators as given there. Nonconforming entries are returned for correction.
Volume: 207700 (ft³)
